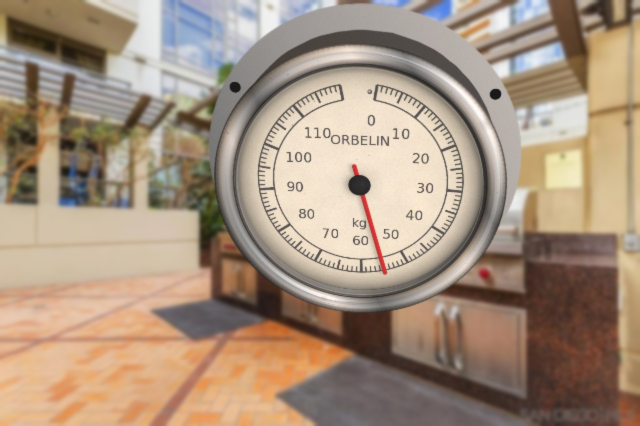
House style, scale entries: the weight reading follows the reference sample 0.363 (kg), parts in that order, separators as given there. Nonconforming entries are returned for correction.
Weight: 55 (kg)
